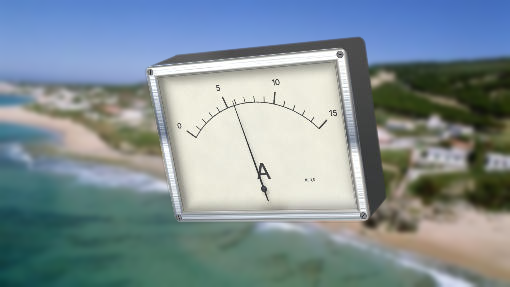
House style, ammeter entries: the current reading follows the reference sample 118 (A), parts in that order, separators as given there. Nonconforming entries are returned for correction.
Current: 6 (A)
